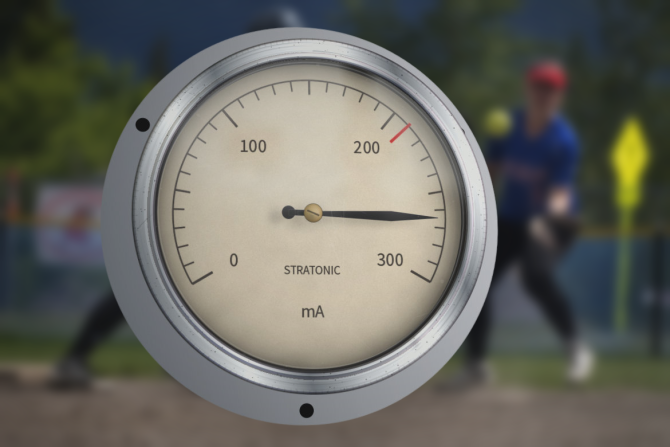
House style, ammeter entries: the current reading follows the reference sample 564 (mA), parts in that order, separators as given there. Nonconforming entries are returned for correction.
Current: 265 (mA)
